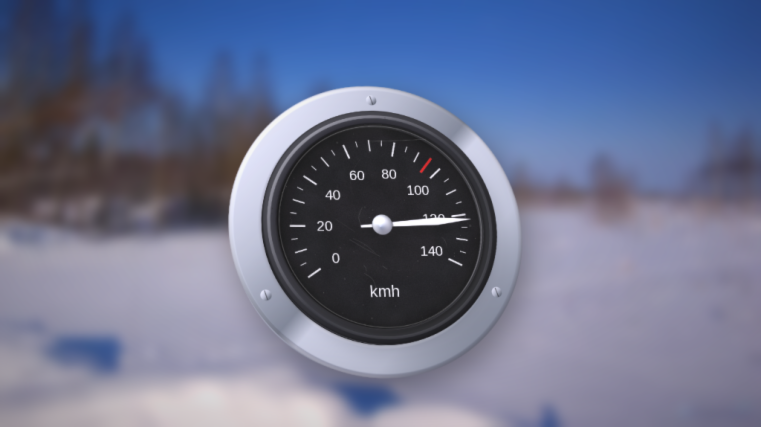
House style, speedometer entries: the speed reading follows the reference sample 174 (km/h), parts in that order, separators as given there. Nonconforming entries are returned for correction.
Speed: 122.5 (km/h)
